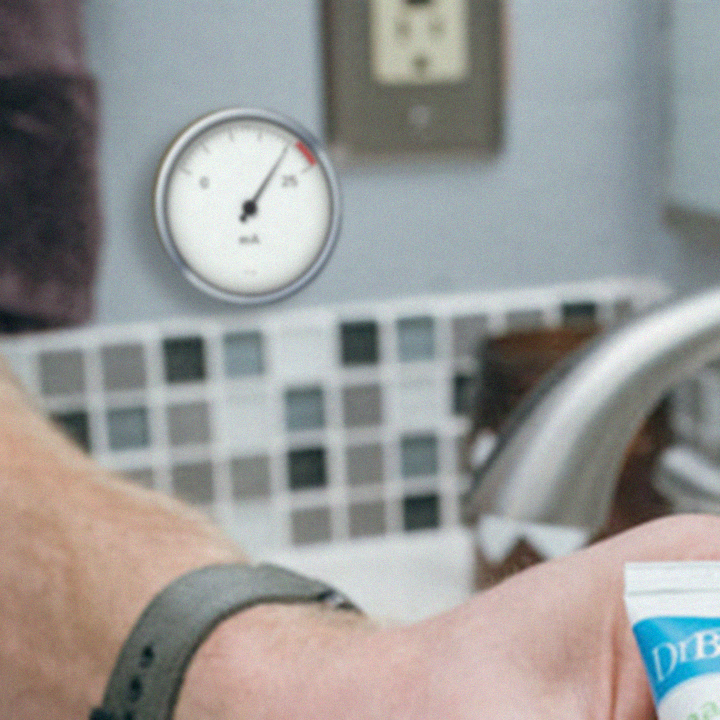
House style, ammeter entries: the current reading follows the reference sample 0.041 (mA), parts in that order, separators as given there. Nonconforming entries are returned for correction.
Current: 20 (mA)
